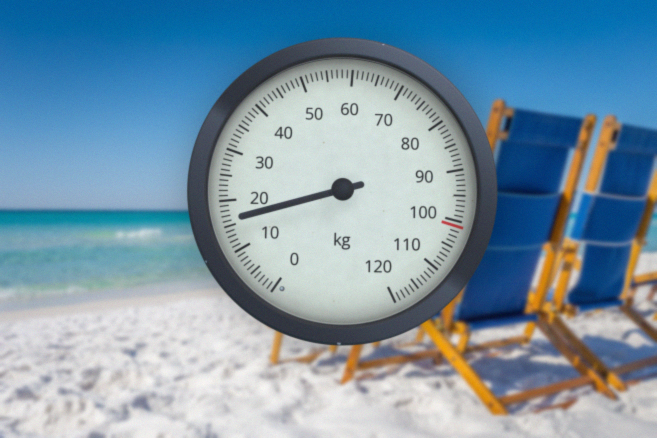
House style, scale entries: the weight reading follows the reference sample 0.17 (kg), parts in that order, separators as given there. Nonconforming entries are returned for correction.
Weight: 16 (kg)
